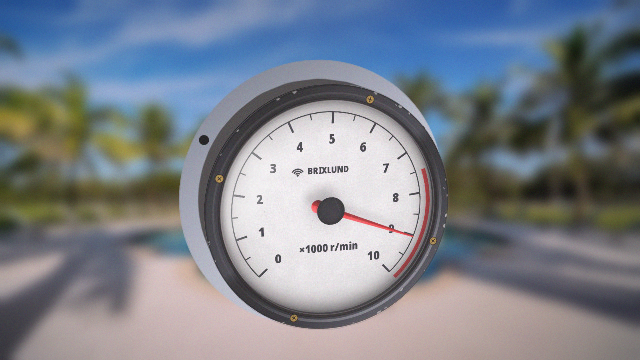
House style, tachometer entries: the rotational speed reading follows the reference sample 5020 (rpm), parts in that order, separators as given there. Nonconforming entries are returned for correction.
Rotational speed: 9000 (rpm)
